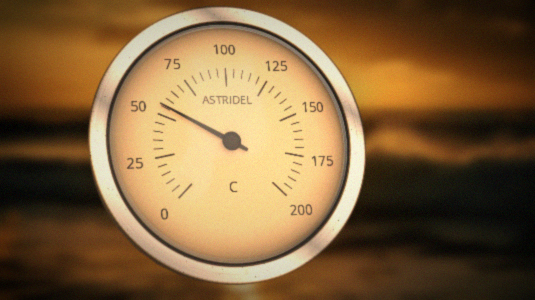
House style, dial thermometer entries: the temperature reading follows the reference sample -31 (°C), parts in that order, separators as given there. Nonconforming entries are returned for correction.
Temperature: 55 (°C)
